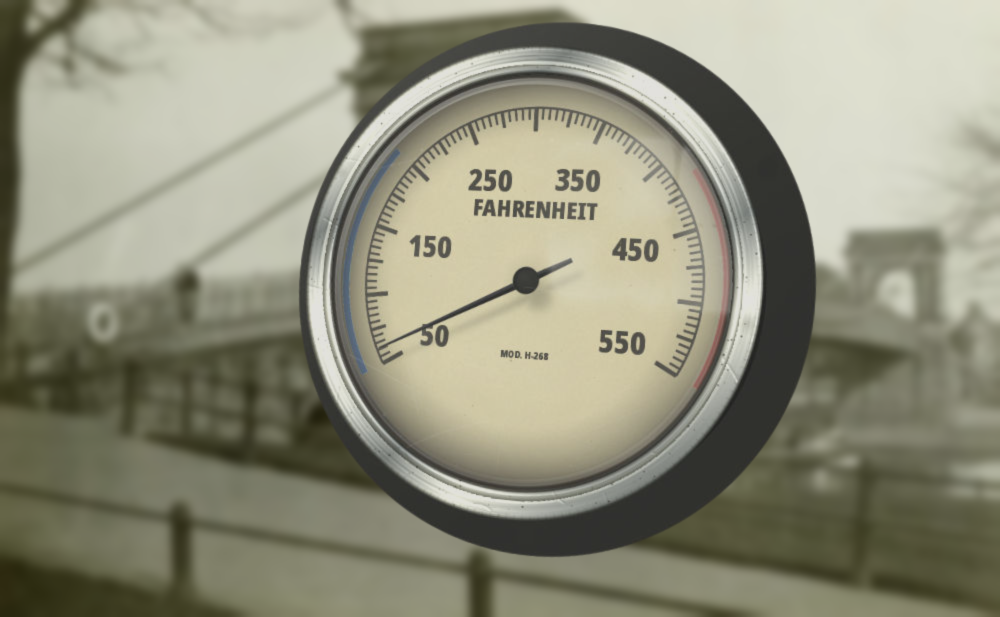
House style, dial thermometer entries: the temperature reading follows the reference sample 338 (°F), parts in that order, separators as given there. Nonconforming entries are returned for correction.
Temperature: 60 (°F)
